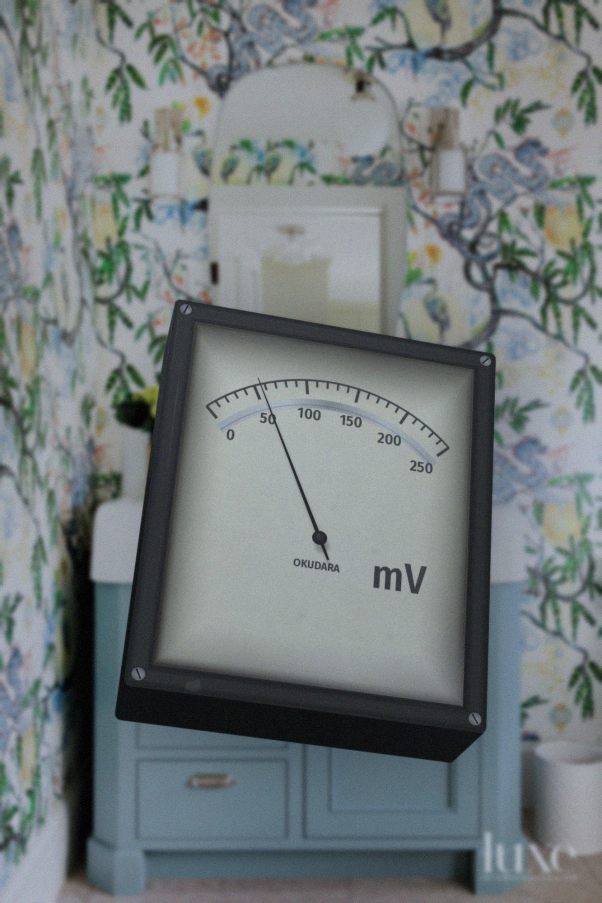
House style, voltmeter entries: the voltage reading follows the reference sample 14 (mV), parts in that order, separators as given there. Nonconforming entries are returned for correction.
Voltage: 55 (mV)
